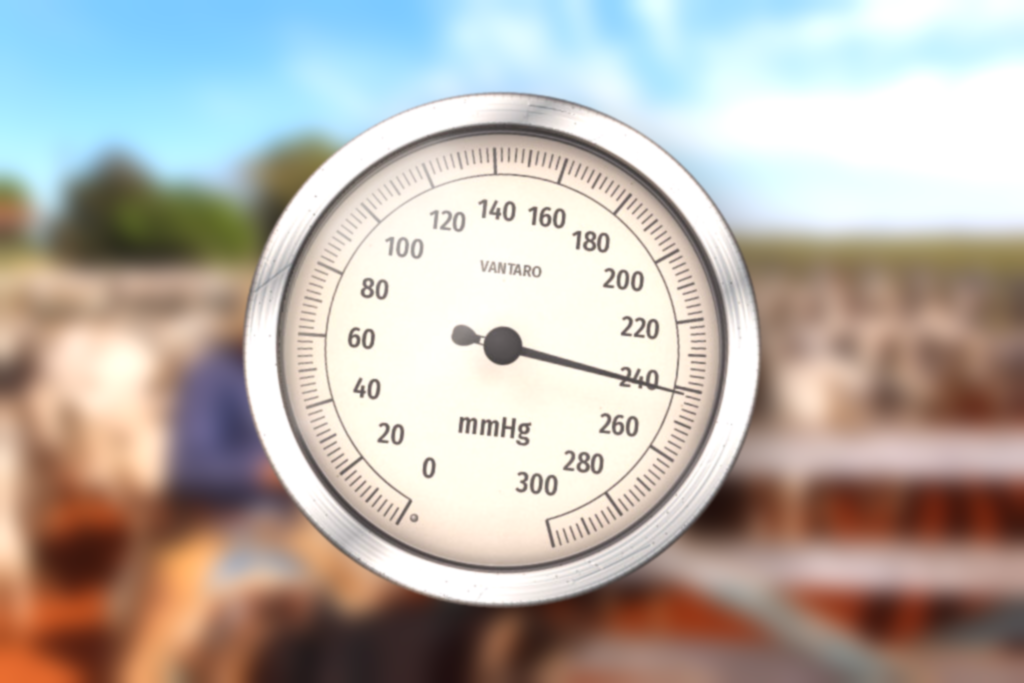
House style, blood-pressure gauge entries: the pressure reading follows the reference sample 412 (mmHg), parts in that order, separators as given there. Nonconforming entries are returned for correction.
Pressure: 242 (mmHg)
